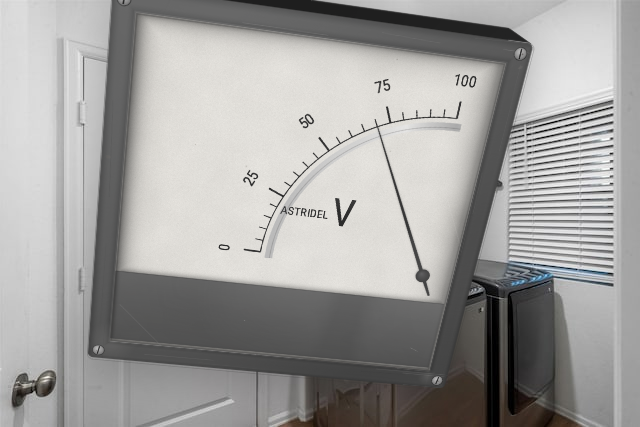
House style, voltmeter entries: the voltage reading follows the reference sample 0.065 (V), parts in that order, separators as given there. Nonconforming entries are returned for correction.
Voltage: 70 (V)
